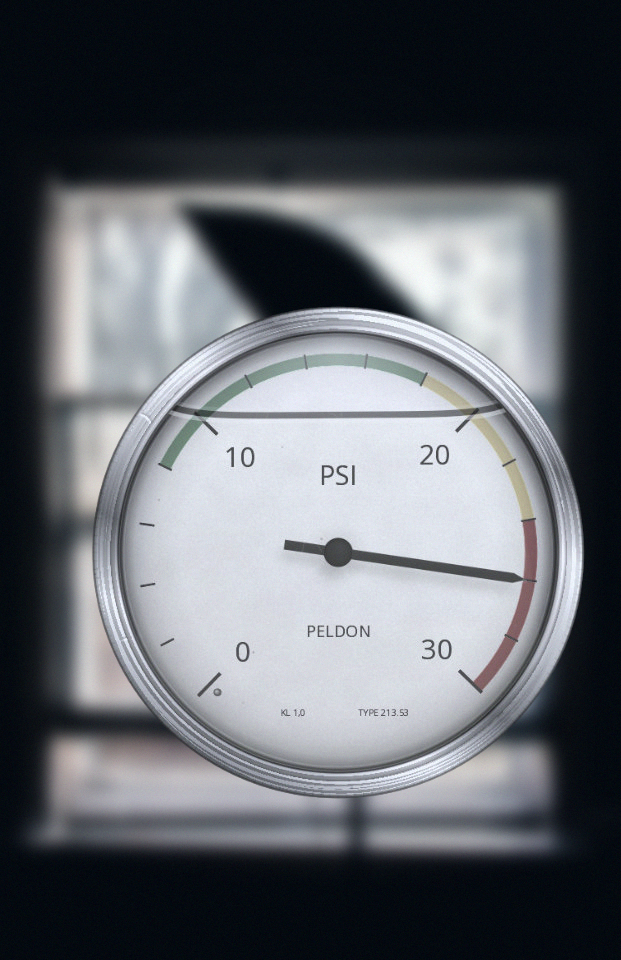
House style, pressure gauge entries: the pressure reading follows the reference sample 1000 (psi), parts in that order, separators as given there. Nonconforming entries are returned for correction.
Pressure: 26 (psi)
